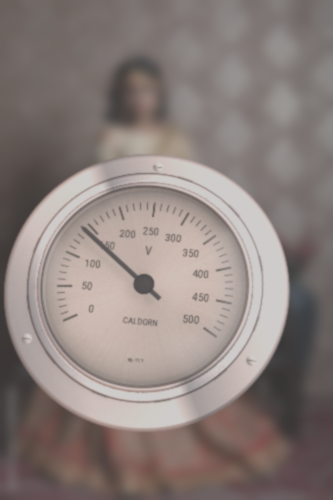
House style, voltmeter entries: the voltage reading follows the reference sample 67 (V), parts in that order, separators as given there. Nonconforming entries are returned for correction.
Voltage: 140 (V)
